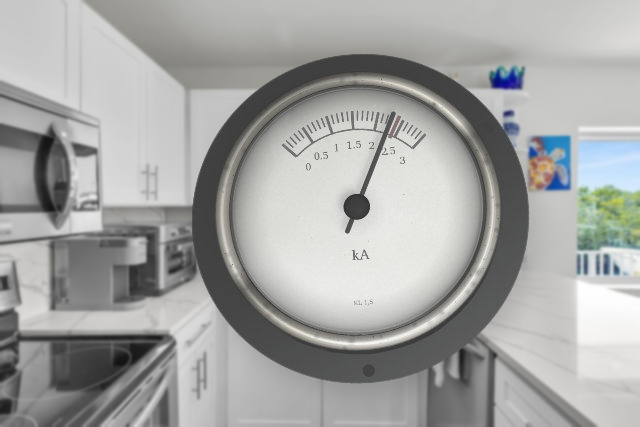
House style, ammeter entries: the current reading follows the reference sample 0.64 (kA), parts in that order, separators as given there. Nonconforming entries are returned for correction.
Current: 2.3 (kA)
